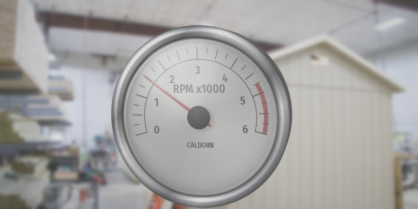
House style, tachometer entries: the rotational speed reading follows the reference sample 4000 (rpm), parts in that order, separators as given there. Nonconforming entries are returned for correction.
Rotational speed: 1500 (rpm)
